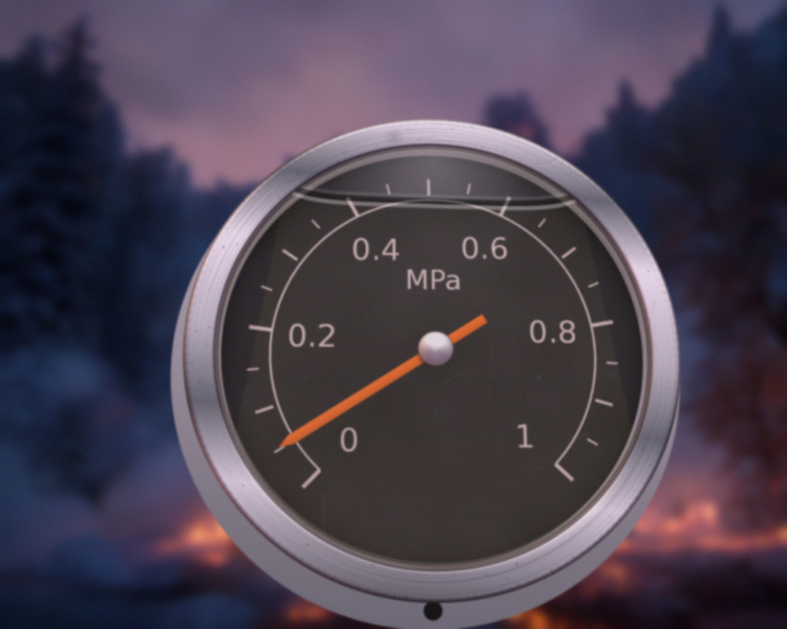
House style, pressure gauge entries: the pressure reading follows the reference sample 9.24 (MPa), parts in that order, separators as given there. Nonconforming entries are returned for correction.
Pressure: 0.05 (MPa)
